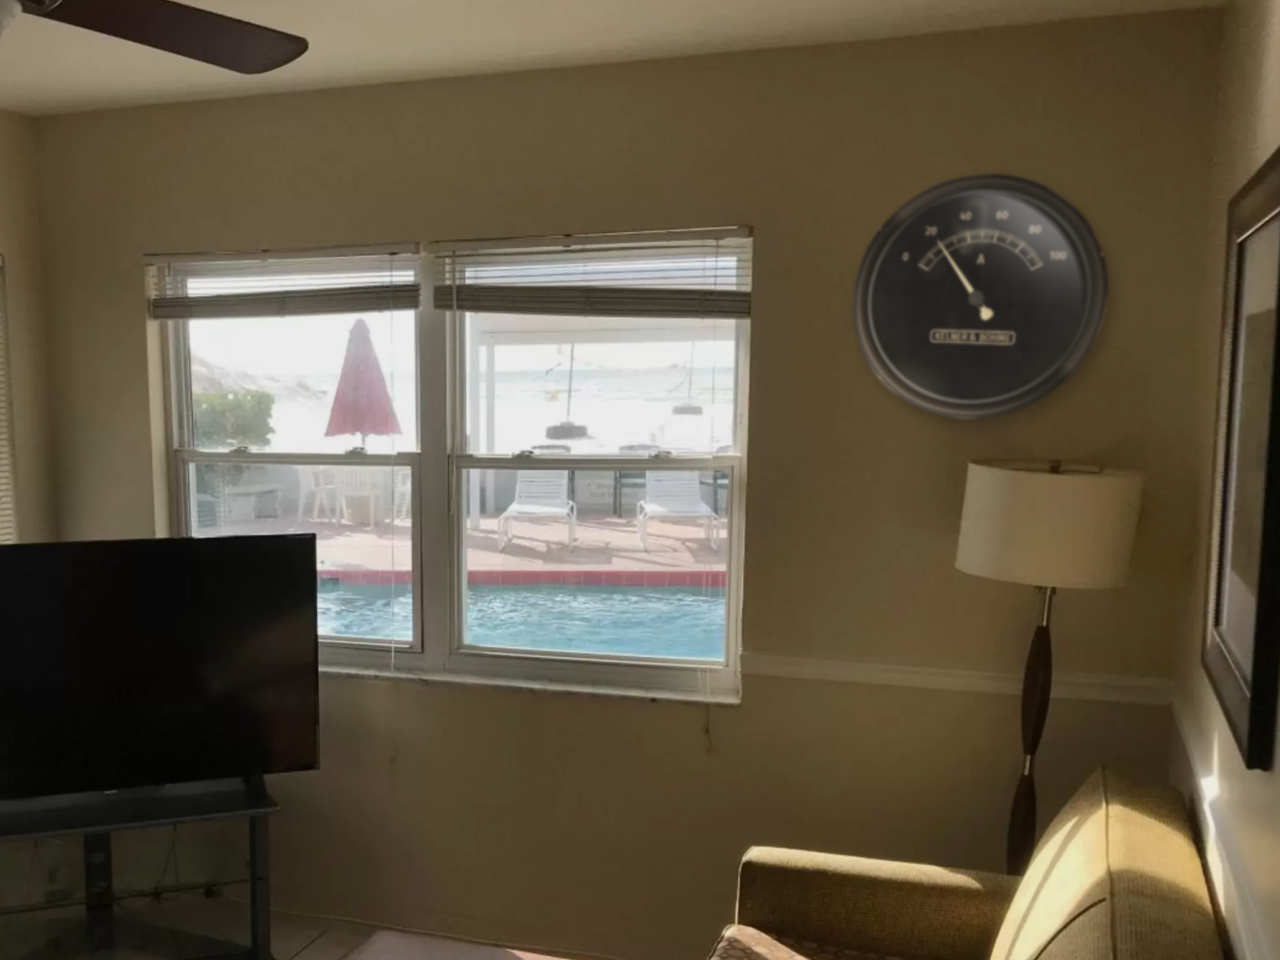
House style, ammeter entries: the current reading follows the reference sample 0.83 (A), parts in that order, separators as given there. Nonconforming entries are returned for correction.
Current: 20 (A)
